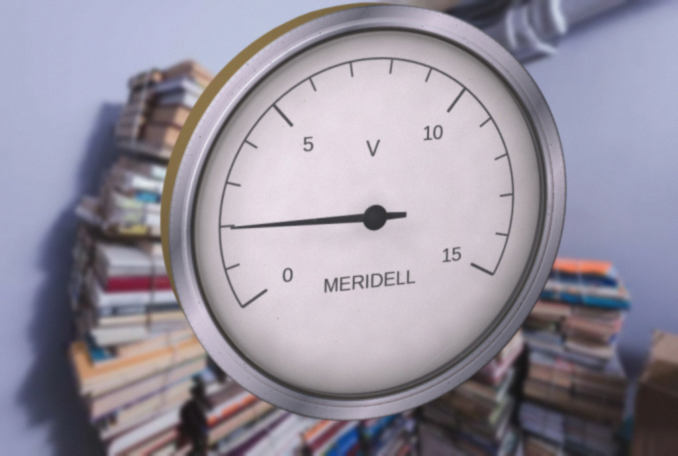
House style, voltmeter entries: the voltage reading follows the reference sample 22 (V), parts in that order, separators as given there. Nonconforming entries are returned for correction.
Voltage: 2 (V)
